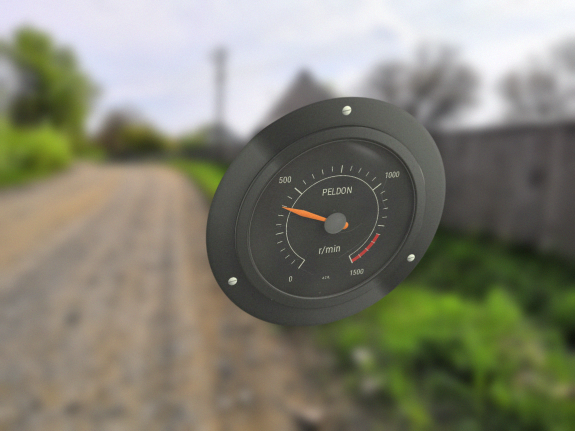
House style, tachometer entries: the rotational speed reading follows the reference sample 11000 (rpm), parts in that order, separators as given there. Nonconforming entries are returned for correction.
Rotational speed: 400 (rpm)
